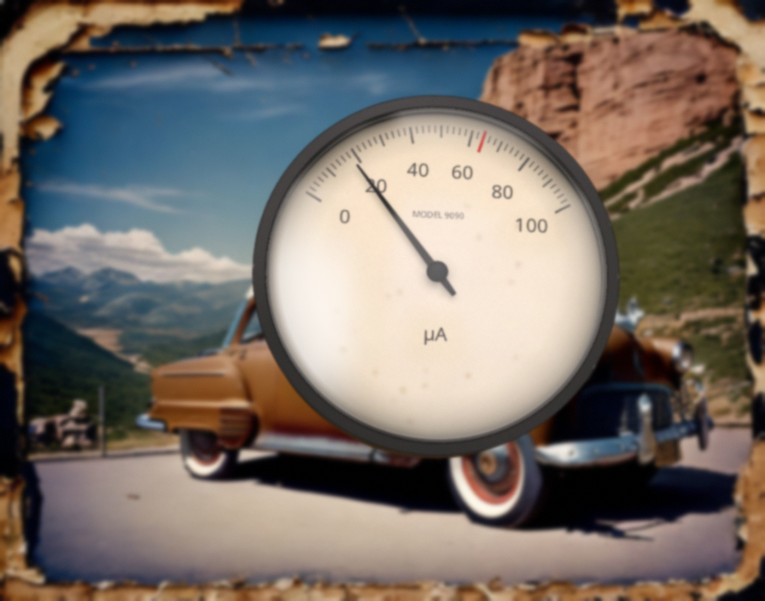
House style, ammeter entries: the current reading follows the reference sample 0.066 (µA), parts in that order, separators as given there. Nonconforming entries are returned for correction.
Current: 18 (µA)
